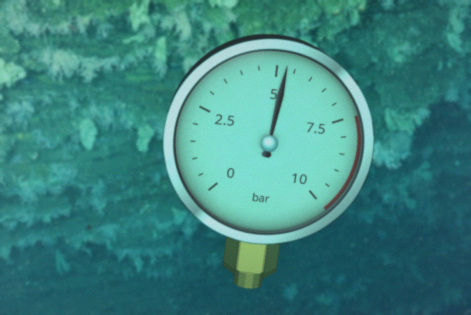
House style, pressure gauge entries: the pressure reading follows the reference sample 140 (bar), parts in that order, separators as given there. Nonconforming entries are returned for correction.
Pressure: 5.25 (bar)
